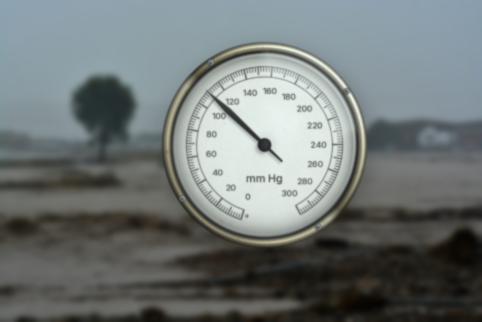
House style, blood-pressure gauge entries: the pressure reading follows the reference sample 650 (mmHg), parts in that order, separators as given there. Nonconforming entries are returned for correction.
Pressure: 110 (mmHg)
